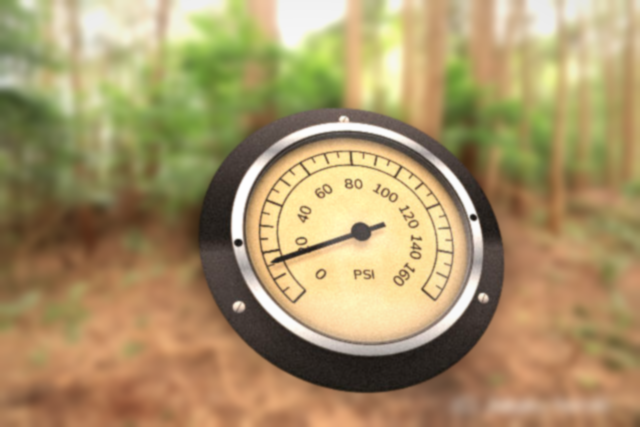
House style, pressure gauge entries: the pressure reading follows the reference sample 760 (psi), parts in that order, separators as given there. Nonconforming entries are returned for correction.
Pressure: 15 (psi)
